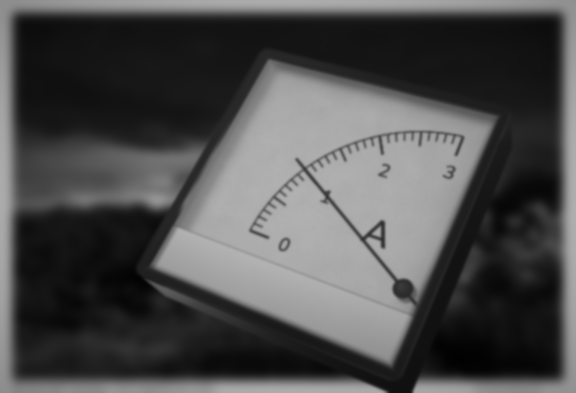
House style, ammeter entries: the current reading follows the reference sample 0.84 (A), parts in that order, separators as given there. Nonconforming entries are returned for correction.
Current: 1 (A)
